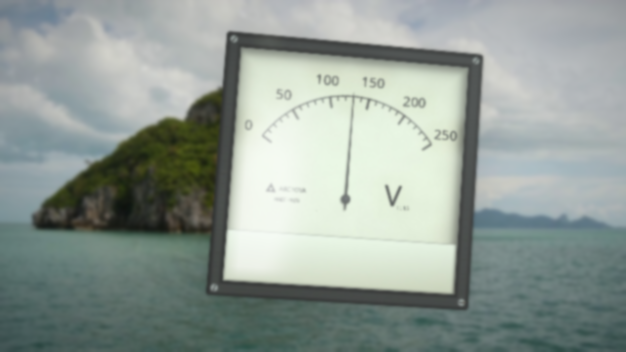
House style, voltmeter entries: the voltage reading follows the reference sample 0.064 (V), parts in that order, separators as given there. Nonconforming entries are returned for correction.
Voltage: 130 (V)
